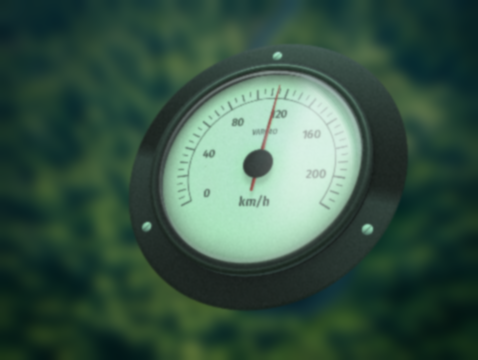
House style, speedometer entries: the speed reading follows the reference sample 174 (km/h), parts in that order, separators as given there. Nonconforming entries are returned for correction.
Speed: 115 (km/h)
